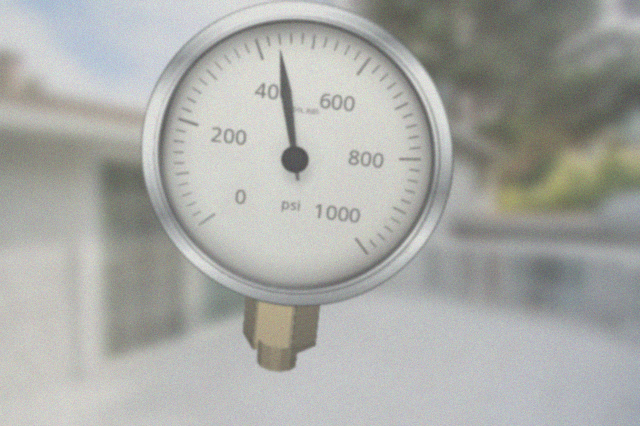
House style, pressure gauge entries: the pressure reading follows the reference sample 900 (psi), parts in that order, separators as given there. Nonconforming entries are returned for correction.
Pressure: 440 (psi)
